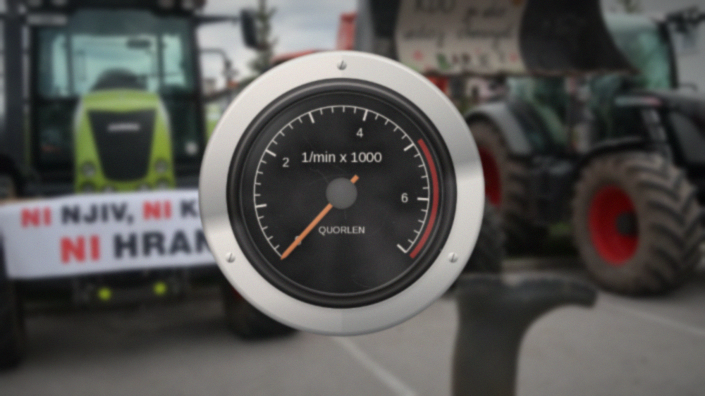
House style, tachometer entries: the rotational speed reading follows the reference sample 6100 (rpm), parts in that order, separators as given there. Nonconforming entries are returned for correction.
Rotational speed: 0 (rpm)
